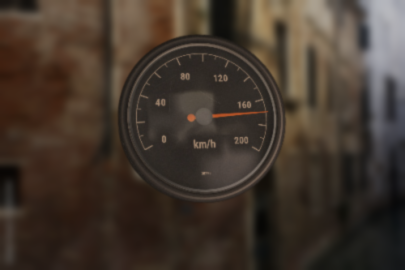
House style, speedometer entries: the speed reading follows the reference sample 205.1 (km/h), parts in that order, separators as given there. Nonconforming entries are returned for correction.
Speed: 170 (km/h)
